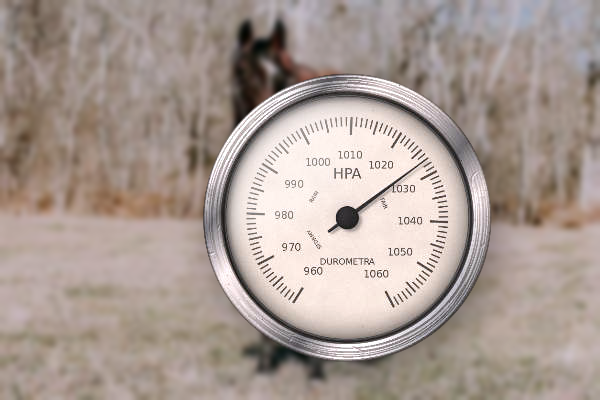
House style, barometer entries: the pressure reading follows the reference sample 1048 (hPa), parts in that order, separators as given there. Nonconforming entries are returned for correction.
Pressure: 1027 (hPa)
